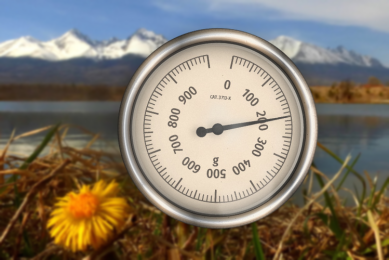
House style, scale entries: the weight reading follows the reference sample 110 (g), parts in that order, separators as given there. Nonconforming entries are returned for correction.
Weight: 200 (g)
